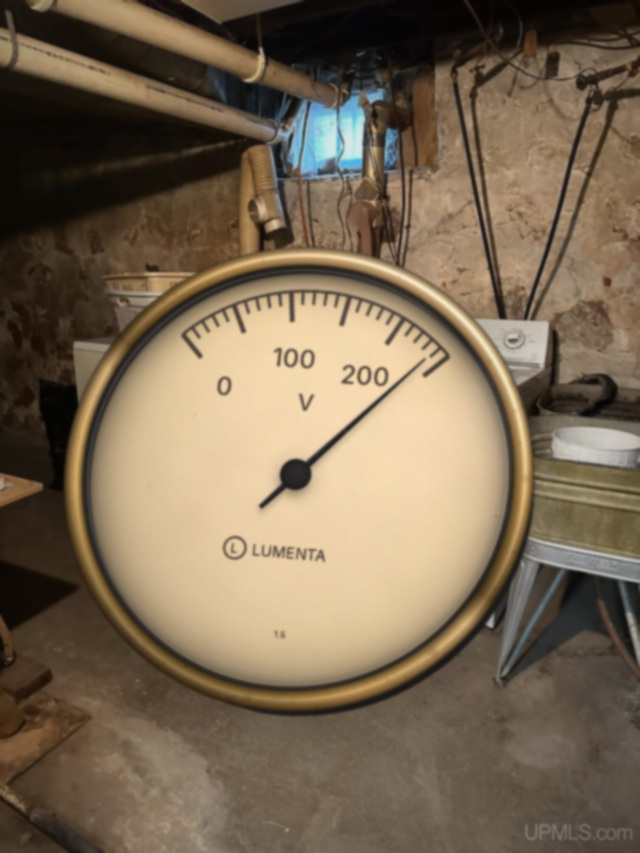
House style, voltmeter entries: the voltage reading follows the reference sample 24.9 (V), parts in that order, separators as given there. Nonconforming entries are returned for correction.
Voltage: 240 (V)
